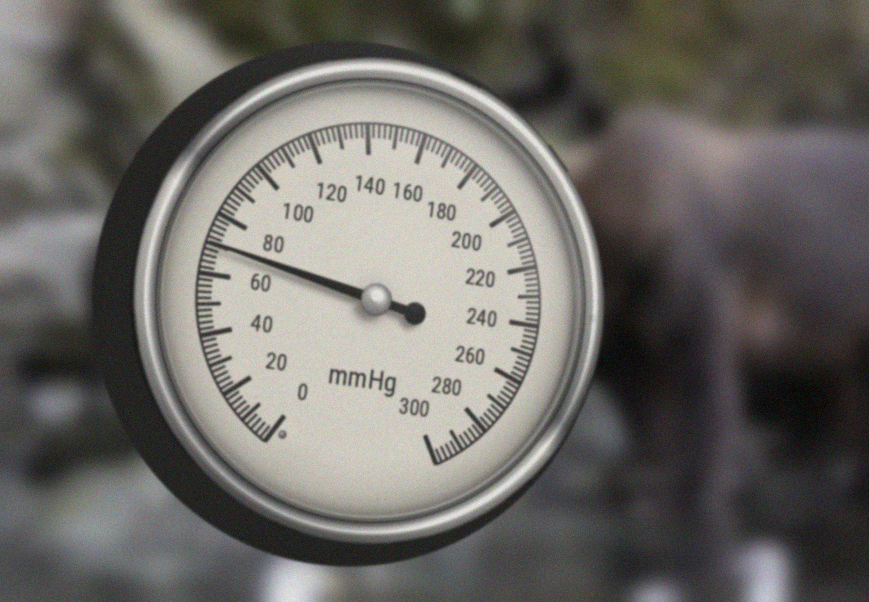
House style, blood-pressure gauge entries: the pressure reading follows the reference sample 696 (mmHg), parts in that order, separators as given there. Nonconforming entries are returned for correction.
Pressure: 70 (mmHg)
